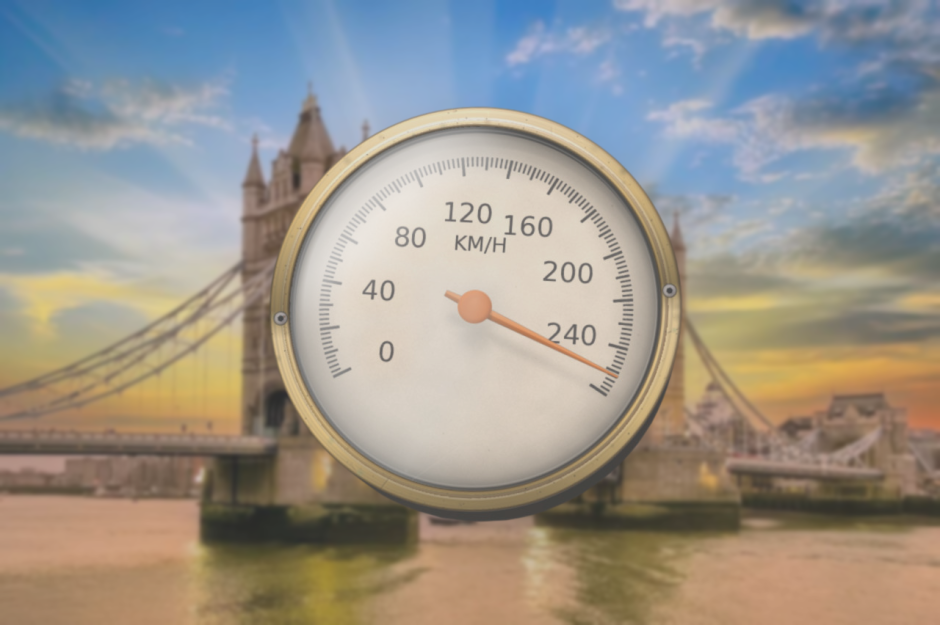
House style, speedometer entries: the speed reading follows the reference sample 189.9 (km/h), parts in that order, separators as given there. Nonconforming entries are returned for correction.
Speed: 252 (km/h)
